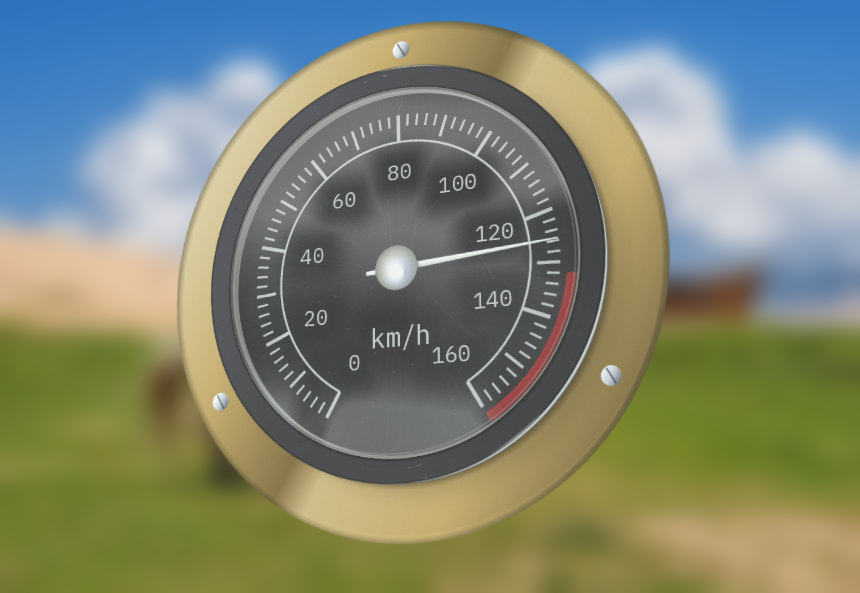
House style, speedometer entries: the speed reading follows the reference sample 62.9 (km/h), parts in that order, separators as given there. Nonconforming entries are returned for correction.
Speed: 126 (km/h)
